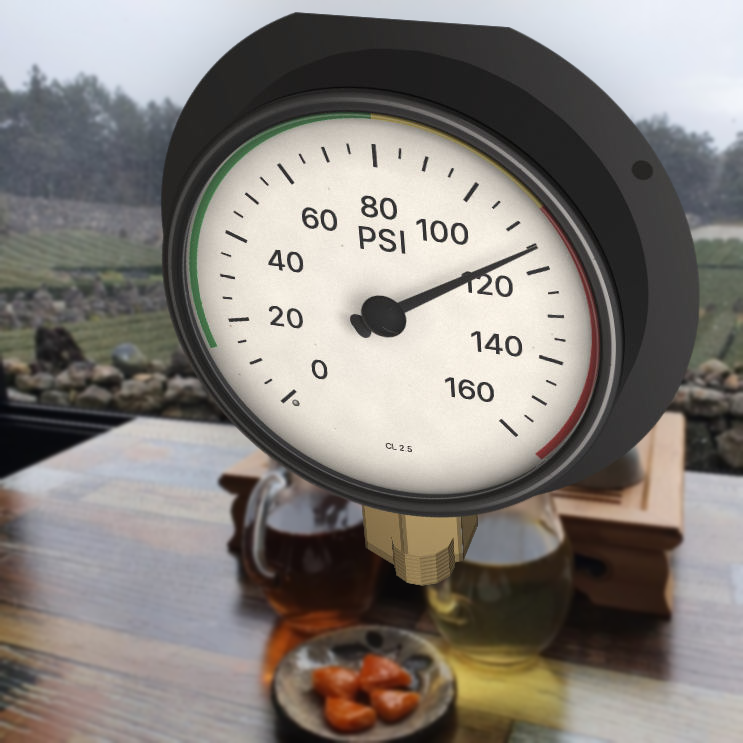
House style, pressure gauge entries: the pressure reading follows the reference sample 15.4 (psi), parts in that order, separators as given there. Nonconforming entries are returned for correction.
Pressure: 115 (psi)
